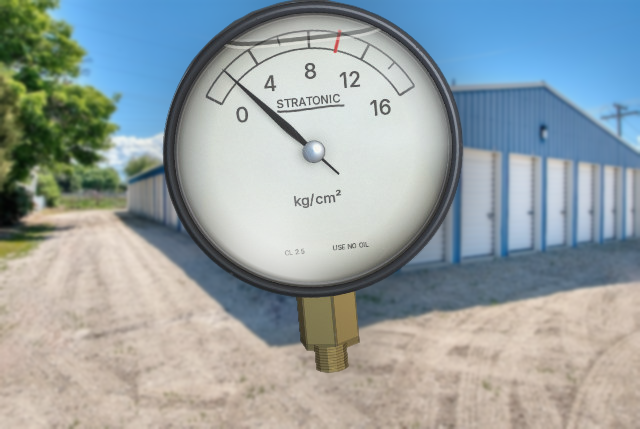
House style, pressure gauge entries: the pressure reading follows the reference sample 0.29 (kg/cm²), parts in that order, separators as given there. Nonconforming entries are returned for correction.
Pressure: 2 (kg/cm²)
